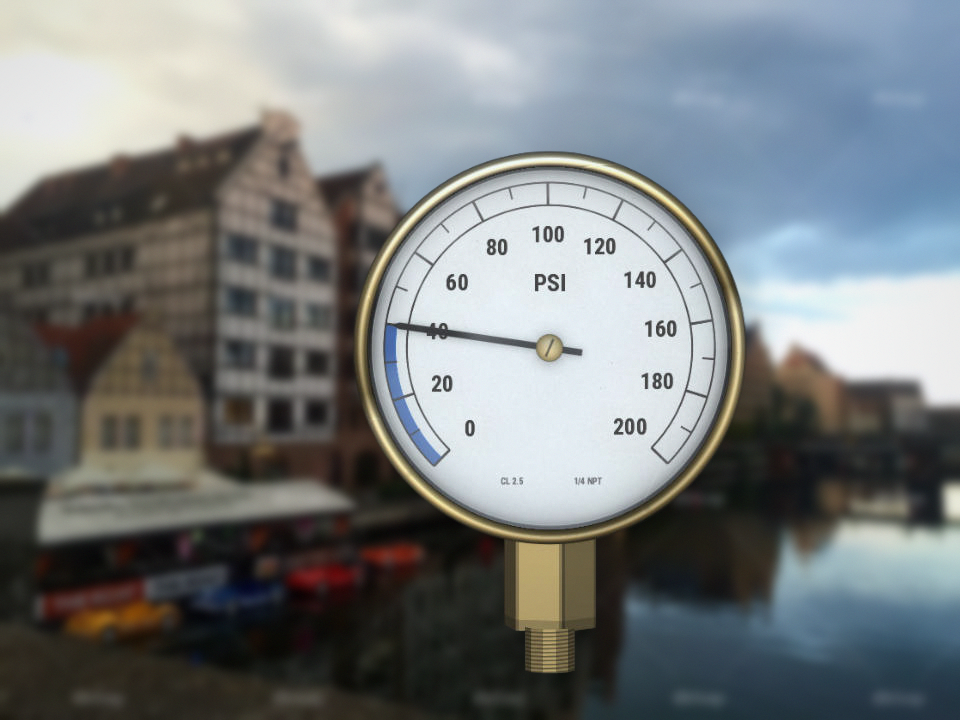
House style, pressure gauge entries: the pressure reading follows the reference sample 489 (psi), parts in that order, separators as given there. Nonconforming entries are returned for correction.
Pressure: 40 (psi)
